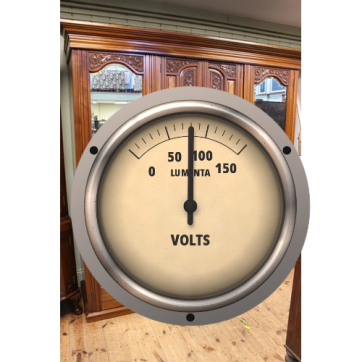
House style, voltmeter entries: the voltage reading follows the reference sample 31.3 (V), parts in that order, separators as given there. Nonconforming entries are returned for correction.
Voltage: 80 (V)
